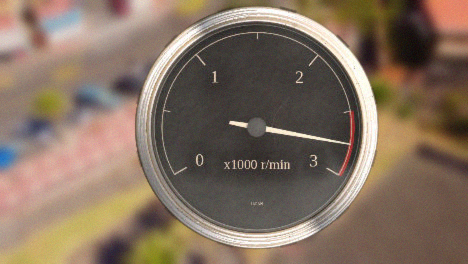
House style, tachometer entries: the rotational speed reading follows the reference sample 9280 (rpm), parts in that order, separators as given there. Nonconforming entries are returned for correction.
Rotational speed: 2750 (rpm)
